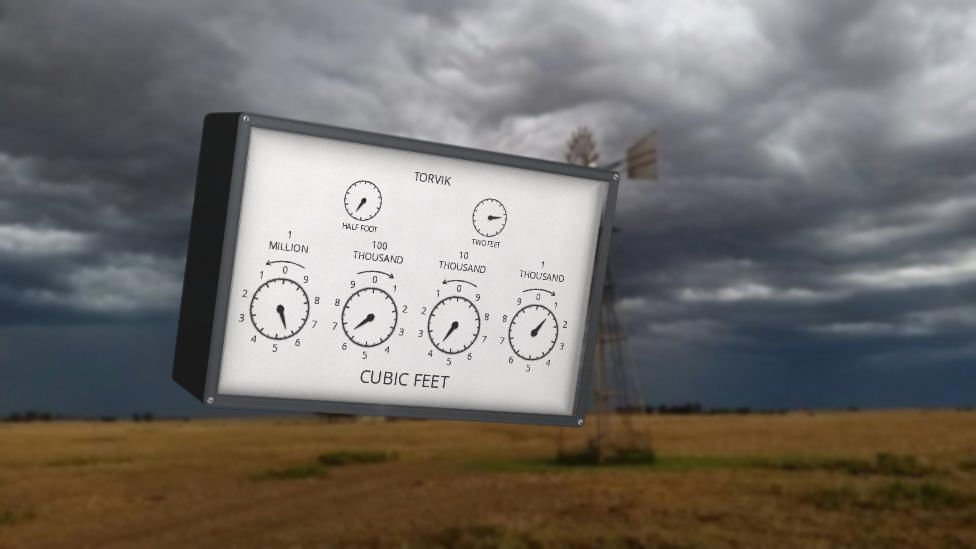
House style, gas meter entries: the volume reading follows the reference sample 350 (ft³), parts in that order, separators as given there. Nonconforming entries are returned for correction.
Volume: 564100 (ft³)
